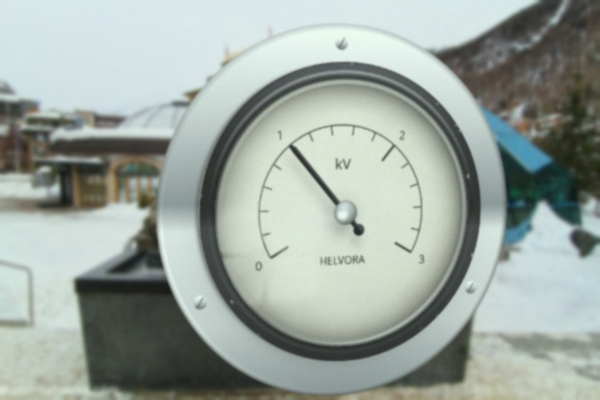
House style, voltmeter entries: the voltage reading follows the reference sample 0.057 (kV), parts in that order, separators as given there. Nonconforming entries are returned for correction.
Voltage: 1 (kV)
